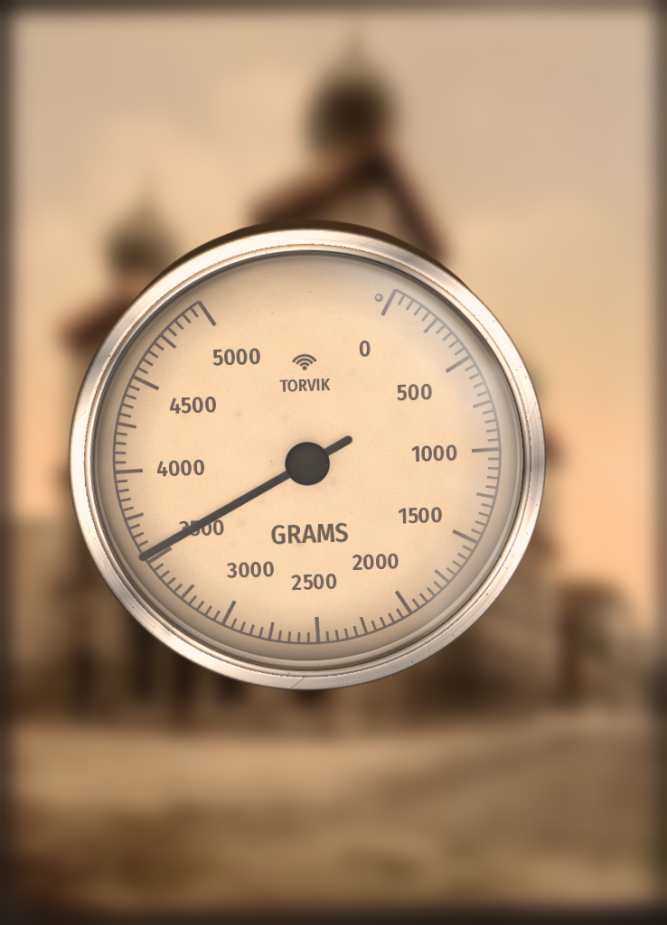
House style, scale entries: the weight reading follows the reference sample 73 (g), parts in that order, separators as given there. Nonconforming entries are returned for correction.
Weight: 3550 (g)
